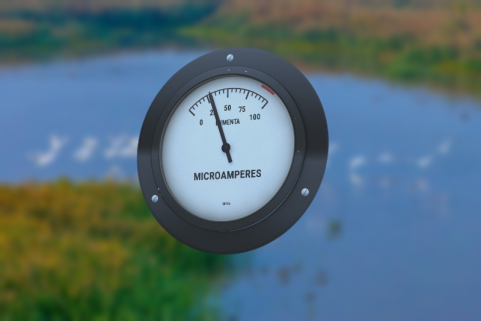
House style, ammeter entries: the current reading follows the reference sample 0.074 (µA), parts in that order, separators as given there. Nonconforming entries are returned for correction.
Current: 30 (µA)
